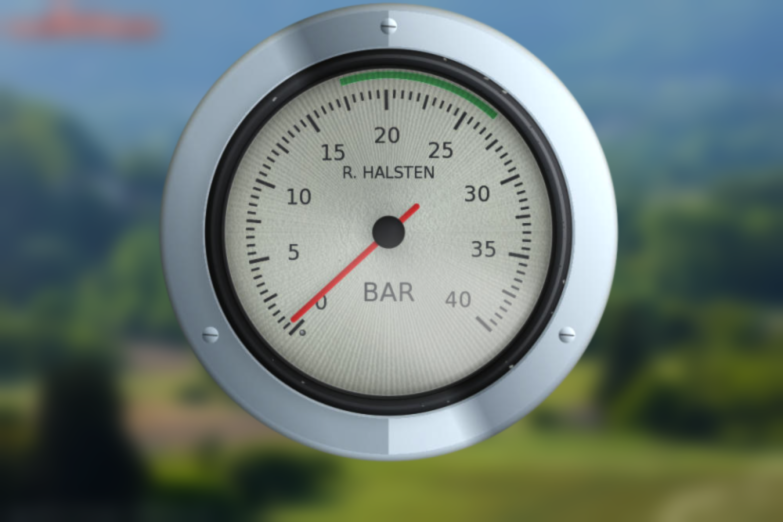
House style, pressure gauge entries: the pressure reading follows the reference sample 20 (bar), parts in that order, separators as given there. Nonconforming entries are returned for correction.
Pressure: 0.5 (bar)
